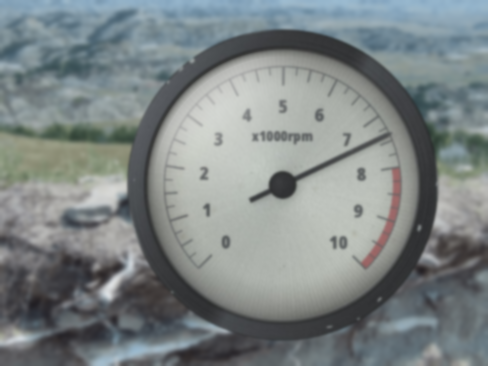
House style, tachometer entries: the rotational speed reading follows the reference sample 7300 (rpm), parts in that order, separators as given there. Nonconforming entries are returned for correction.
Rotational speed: 7375 (rpm)
